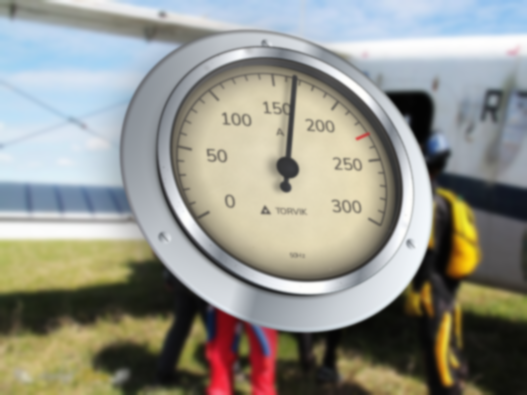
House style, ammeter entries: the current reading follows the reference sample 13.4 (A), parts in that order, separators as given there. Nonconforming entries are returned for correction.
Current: 165 (A)
